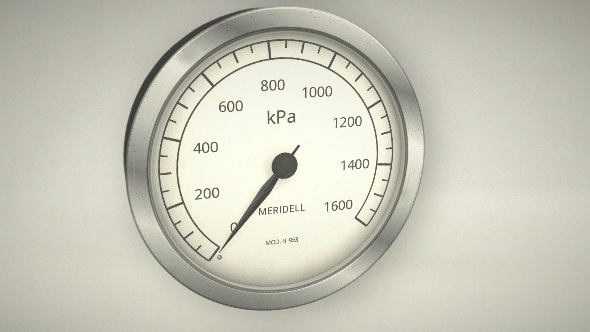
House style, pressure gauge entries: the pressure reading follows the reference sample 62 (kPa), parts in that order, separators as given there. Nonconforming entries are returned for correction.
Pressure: 0 (kPa)
